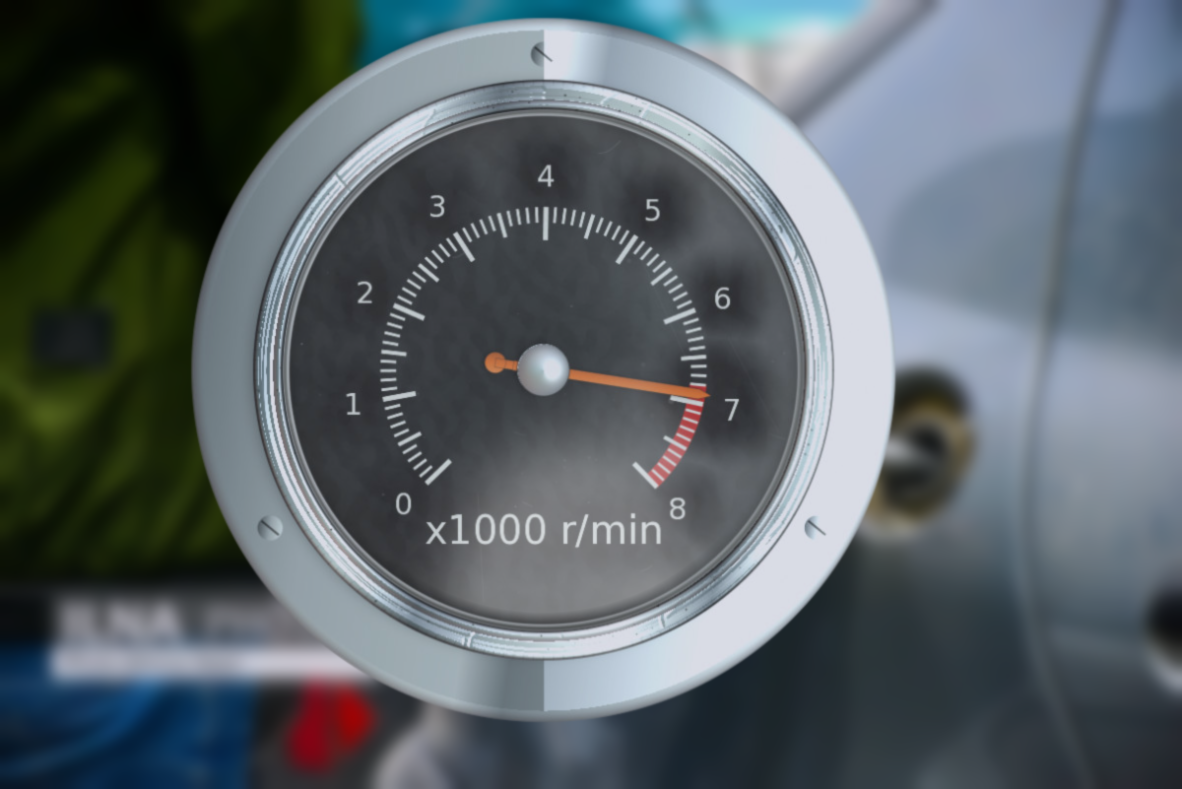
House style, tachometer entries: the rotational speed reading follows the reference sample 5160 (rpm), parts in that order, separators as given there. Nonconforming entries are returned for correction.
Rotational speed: 6900 (rpm)
